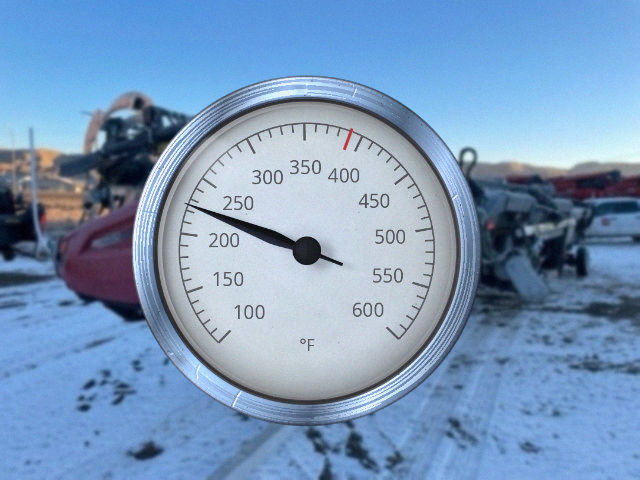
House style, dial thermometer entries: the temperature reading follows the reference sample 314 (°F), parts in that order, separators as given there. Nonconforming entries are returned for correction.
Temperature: 225 (°F)
